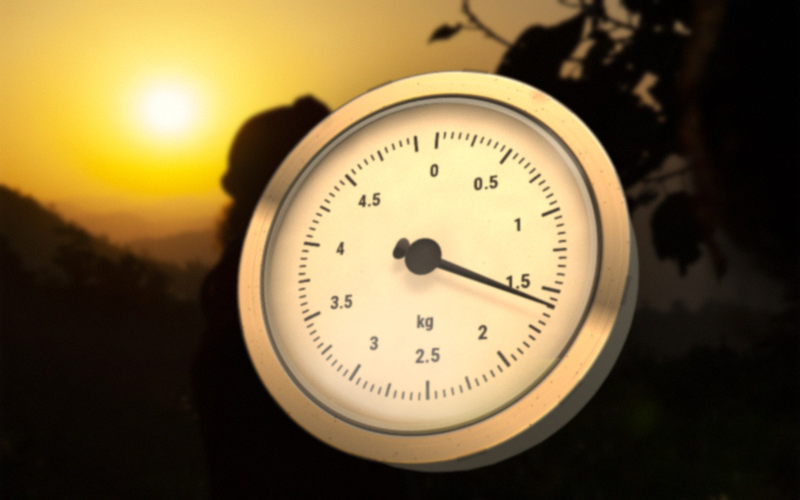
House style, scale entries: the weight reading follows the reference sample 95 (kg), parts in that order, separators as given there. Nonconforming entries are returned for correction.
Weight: 1.6 (kg)
